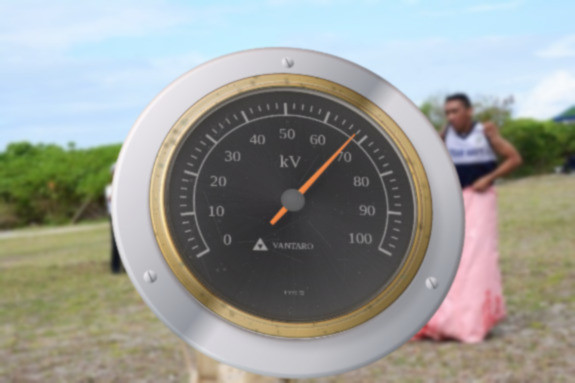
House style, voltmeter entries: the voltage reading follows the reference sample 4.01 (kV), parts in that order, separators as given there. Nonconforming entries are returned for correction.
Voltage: 68 (kV)
